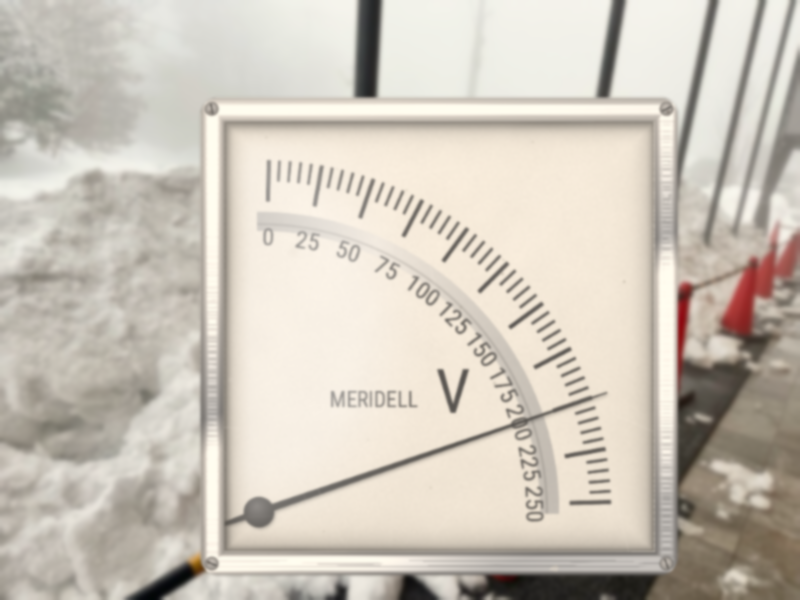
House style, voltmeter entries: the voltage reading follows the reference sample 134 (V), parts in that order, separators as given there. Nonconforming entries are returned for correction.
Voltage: 200 (V)
